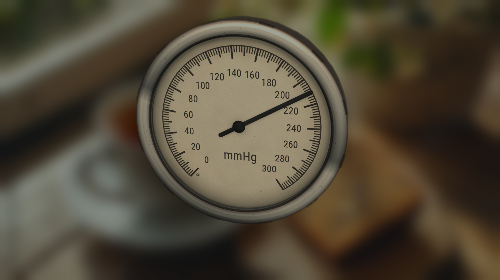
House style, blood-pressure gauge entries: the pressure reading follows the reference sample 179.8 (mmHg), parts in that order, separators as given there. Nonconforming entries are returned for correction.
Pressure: 210 (mmHg)
